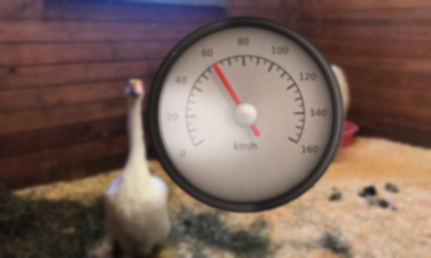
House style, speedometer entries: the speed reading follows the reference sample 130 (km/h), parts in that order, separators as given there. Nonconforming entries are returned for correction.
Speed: 60 (km/h)
